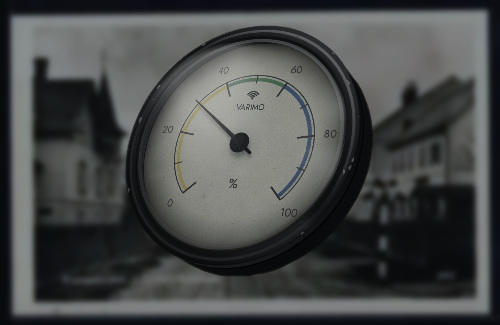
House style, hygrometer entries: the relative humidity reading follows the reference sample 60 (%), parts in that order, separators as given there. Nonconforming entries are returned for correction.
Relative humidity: 30 (%)
